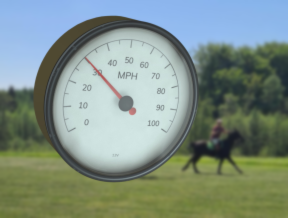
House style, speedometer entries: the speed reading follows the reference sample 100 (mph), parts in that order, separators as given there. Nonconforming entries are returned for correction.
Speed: 30 (mph)
